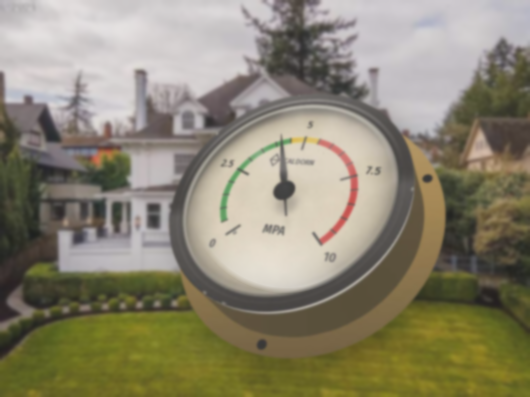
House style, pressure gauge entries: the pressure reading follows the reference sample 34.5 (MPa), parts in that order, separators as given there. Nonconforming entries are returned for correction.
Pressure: 4.25 (MPa)
